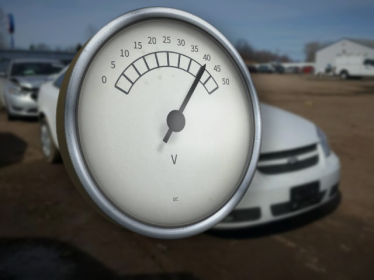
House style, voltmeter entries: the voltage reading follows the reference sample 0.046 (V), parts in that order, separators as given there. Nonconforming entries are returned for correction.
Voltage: 40 (V)
